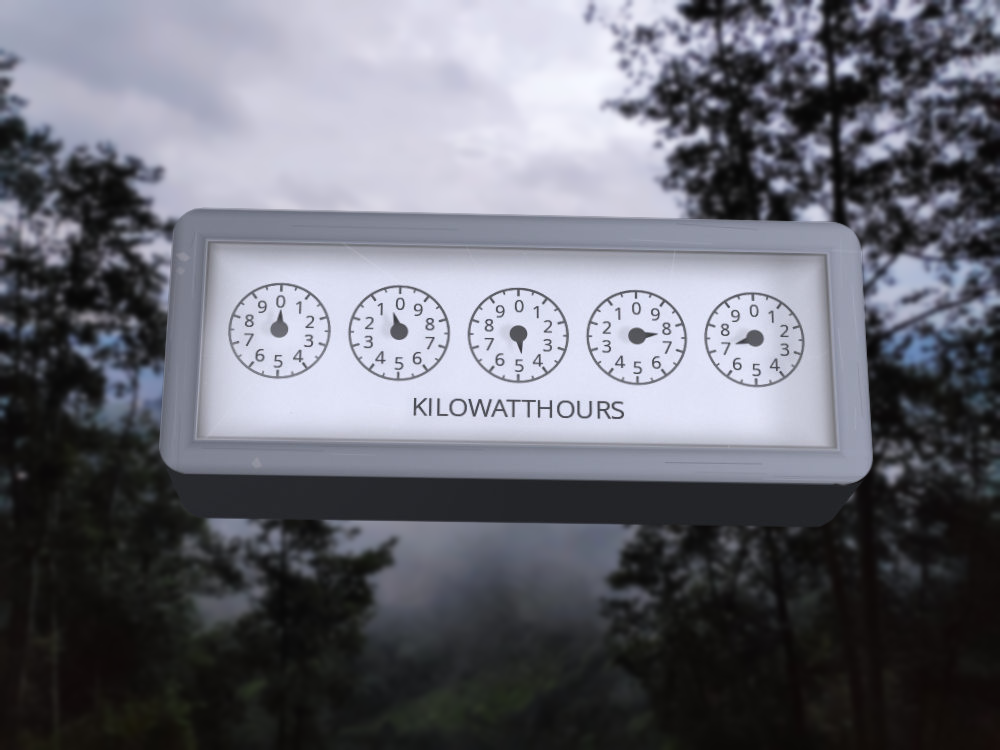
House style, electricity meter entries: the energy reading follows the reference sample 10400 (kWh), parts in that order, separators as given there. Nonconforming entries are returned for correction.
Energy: 477 (kWh)
